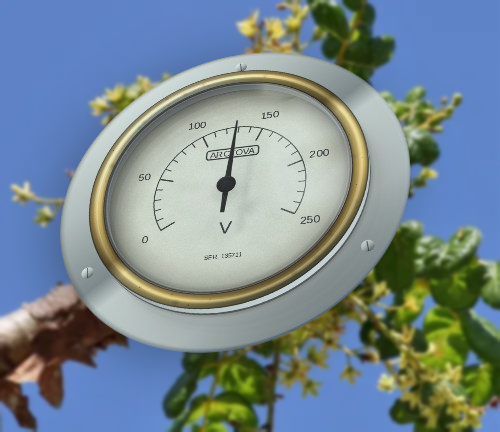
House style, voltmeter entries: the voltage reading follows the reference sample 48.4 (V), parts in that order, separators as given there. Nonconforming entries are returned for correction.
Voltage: 130 (V)
